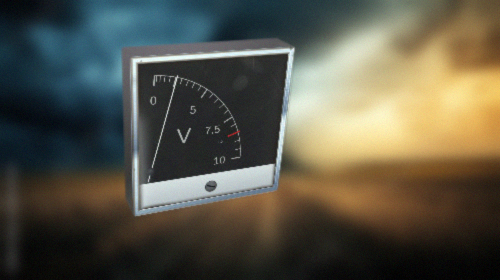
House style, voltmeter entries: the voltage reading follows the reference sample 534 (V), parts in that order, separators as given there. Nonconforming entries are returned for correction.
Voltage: 2.5 (V)
